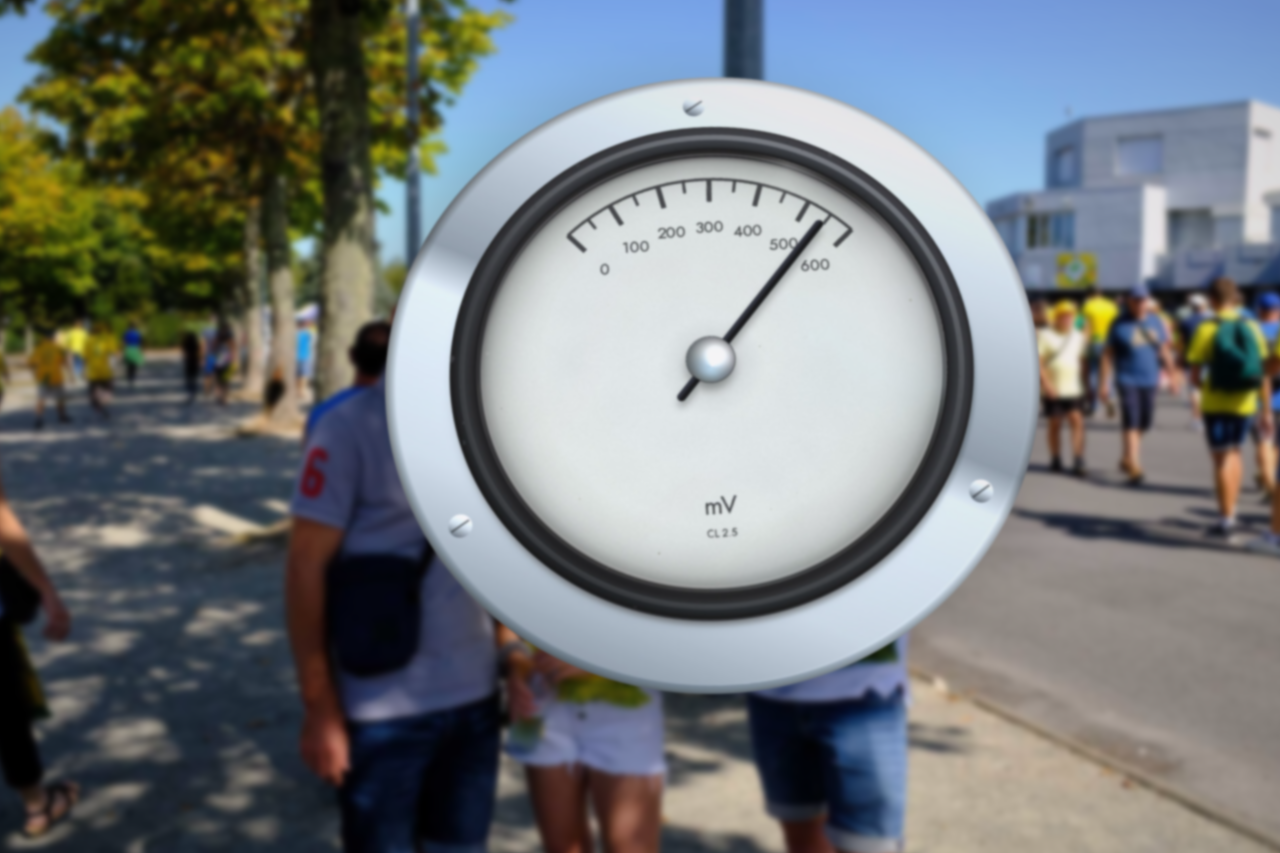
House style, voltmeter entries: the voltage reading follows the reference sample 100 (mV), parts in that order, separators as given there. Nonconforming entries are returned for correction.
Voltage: 550 (mV)
